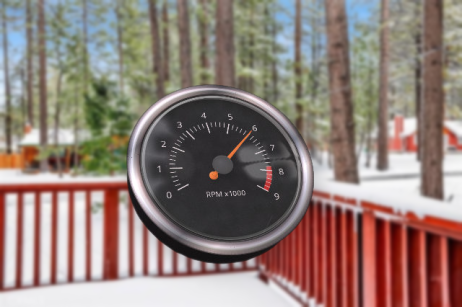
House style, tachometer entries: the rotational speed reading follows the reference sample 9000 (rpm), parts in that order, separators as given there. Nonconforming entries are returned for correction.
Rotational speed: 6000 (rpm)
